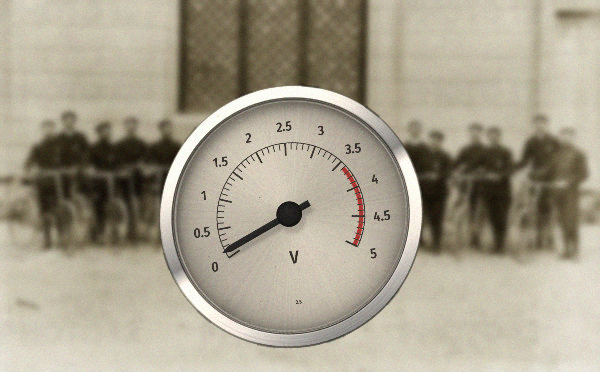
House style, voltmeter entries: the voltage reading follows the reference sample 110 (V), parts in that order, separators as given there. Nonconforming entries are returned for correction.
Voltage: 0.1 (V)
